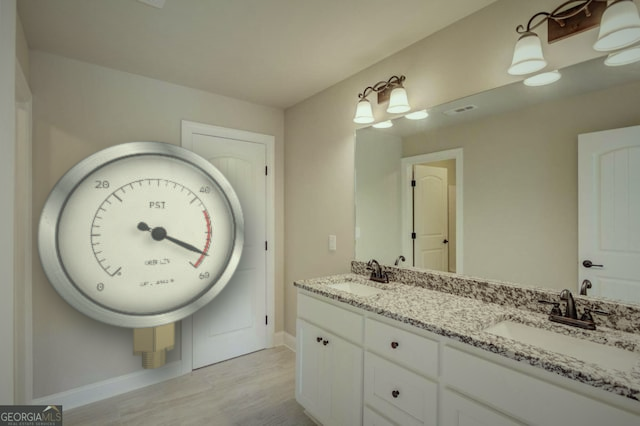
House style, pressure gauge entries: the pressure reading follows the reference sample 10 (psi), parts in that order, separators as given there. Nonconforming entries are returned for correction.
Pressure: 56 (psi)
